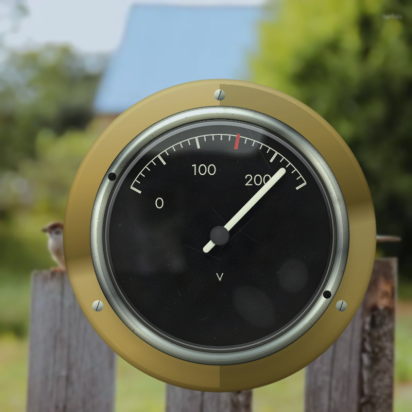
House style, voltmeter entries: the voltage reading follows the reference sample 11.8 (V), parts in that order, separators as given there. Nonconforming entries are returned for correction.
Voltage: 220 (V)
